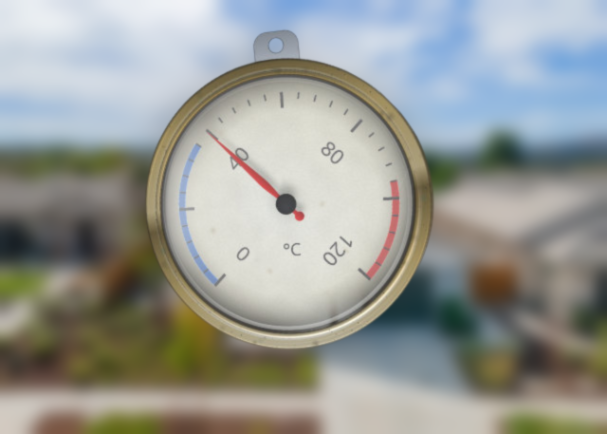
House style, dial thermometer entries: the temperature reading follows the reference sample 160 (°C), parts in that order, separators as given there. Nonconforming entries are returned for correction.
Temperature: 40 (°C)
